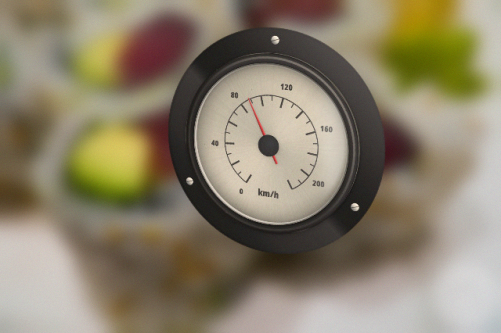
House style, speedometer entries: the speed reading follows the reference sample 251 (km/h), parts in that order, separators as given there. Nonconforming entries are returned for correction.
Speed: 90 (km/h)
